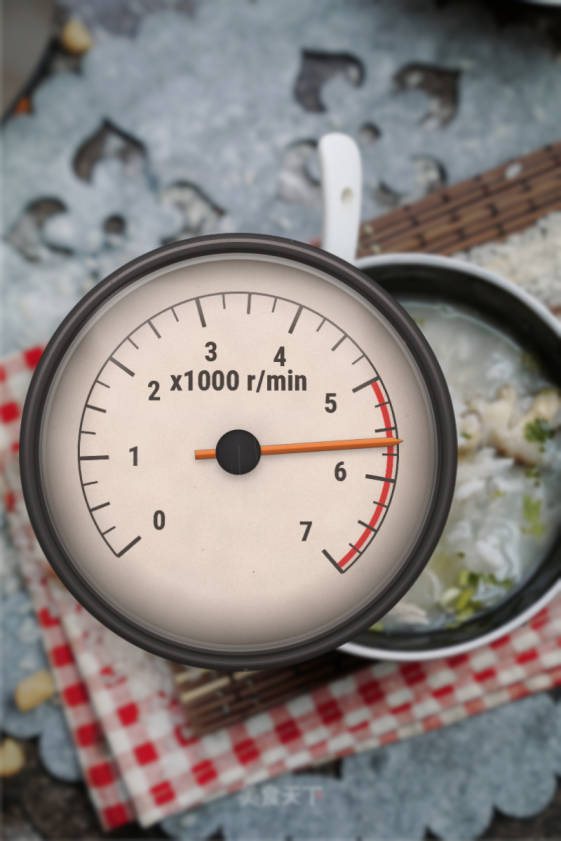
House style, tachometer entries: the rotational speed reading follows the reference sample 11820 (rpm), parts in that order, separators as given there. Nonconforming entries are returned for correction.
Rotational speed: 5625 (rpm)
